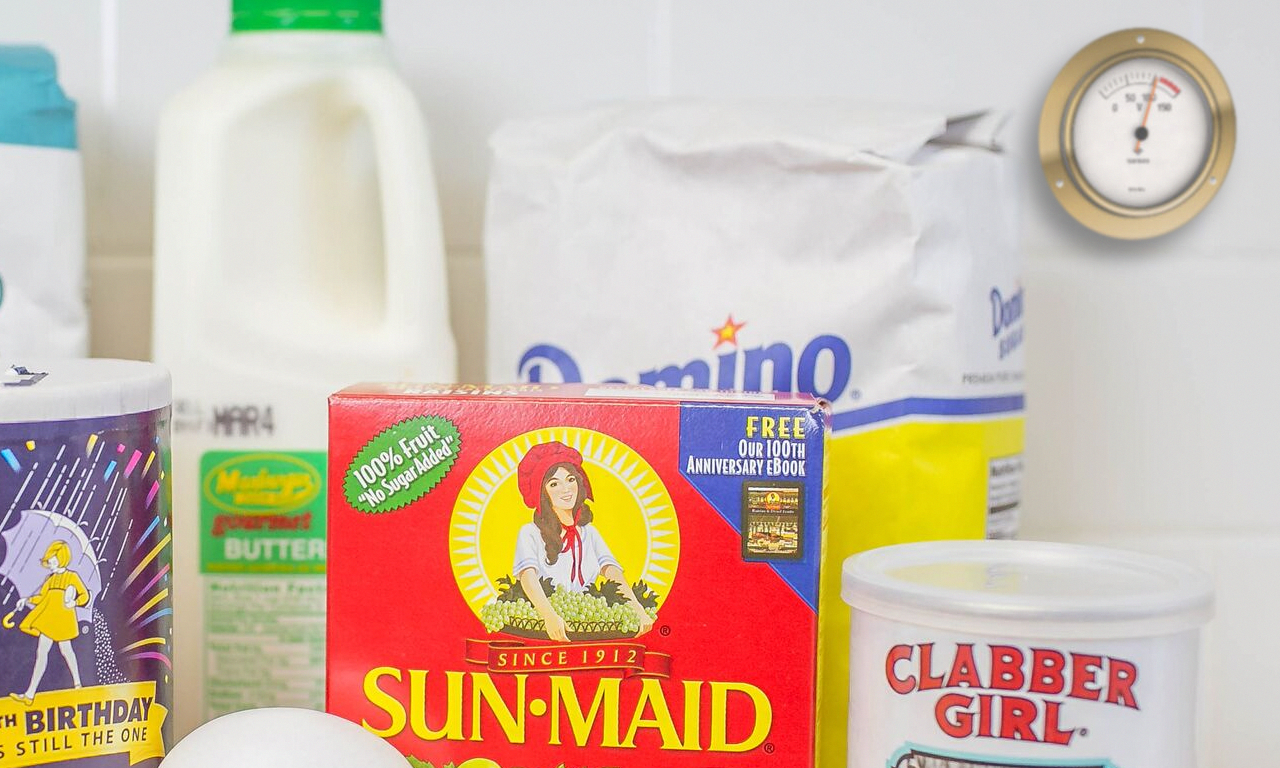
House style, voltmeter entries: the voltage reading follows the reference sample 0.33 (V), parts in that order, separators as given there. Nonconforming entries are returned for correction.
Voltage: 100 (V)
